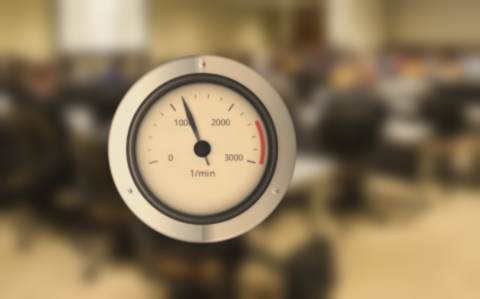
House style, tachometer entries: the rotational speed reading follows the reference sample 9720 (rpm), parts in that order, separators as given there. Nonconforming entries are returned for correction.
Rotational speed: 1200 (rpm)
